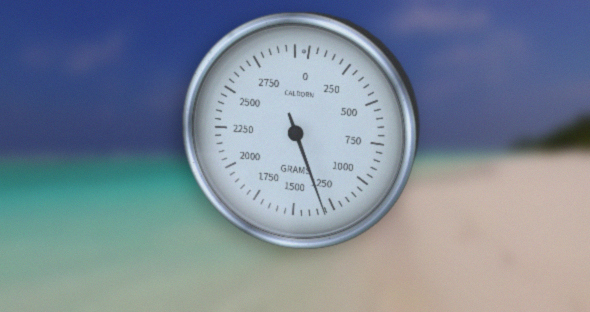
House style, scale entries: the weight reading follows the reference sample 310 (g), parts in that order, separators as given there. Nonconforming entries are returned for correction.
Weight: 1300 (g)
